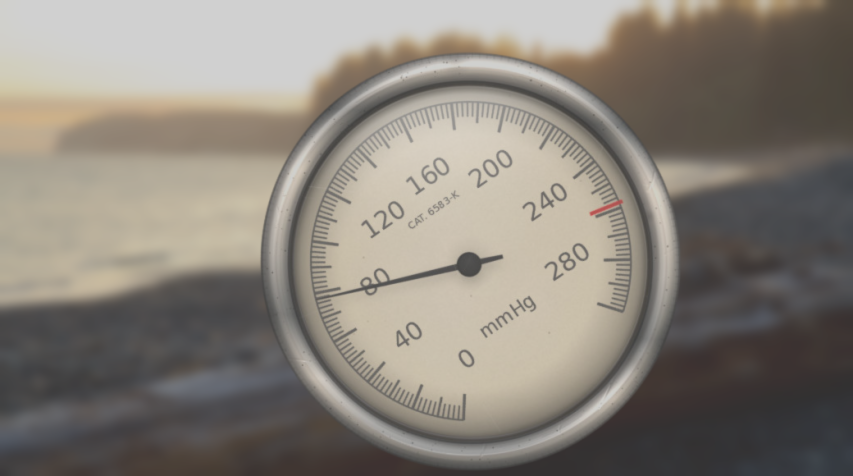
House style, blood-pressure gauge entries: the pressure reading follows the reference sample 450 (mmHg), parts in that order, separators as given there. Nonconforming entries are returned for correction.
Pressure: 78 (mmHg)
